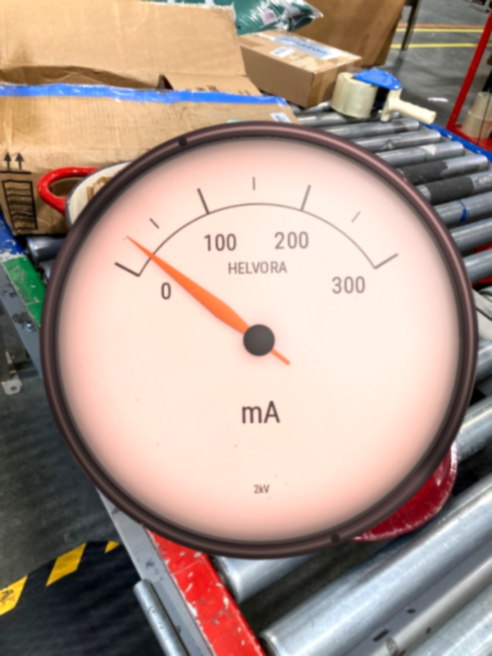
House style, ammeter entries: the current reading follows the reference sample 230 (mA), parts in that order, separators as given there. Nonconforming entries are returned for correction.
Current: 25 (mA)
